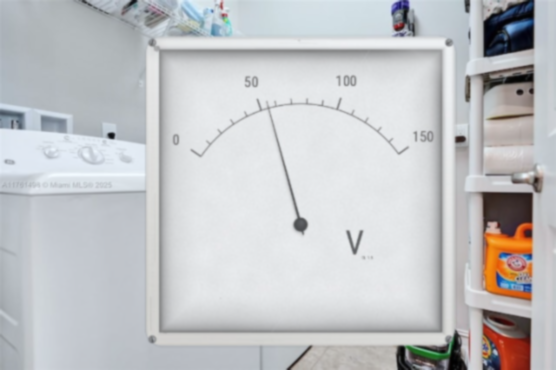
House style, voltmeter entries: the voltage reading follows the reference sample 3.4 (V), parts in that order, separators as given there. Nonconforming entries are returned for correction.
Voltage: 55 (V)
